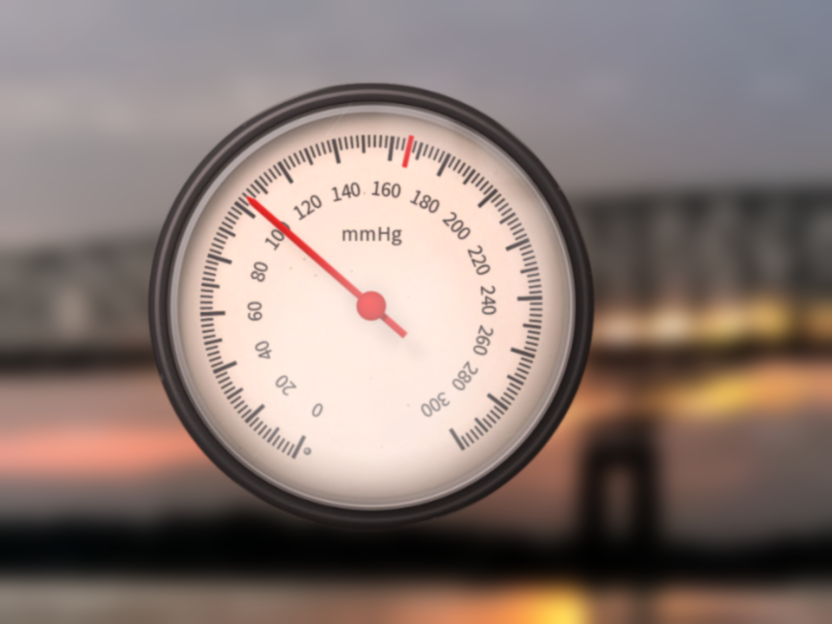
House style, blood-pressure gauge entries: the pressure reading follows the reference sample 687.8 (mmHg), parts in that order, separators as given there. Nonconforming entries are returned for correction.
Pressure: 104 (mmHg)
